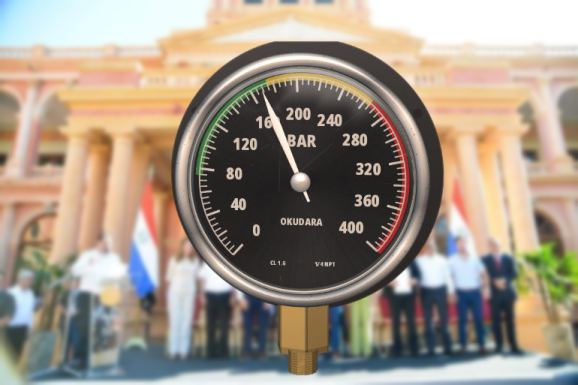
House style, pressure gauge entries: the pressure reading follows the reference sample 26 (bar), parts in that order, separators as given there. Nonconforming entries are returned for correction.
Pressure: 170 (bar)
